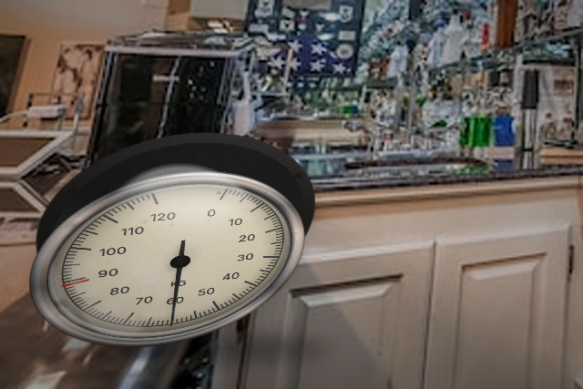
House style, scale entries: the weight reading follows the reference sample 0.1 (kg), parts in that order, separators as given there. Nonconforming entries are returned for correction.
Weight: 60 (kg)
